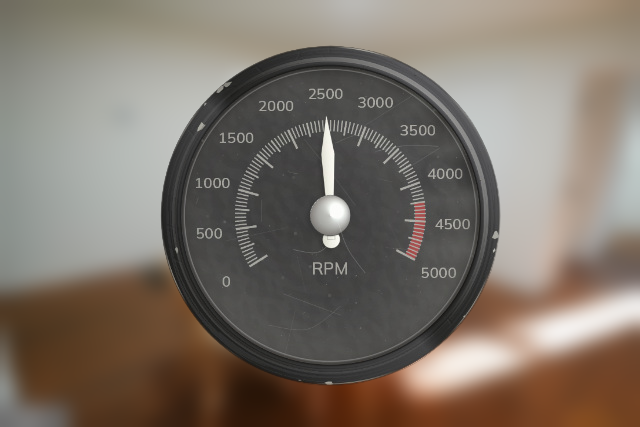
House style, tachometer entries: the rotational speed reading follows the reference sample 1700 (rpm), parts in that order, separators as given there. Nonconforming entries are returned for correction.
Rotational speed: 2500 (rpm)
